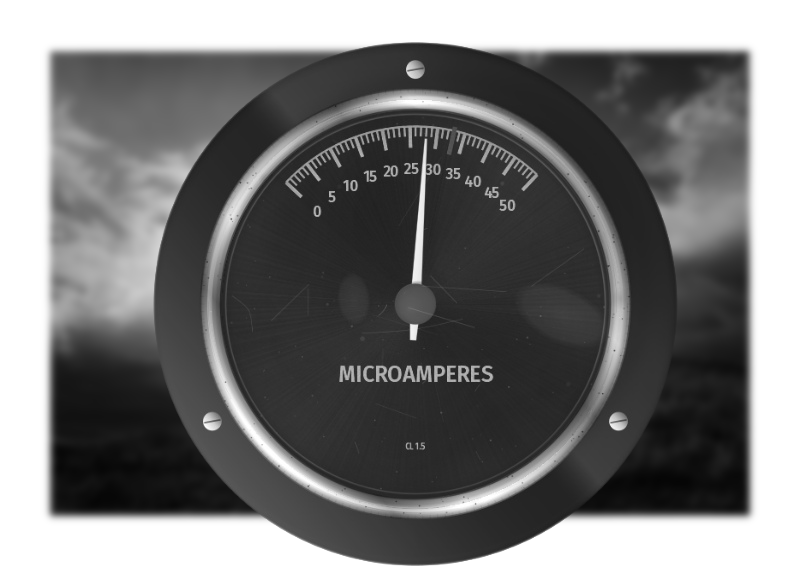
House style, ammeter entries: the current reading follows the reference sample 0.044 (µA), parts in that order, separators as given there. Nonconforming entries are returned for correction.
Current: 28 (µA)
